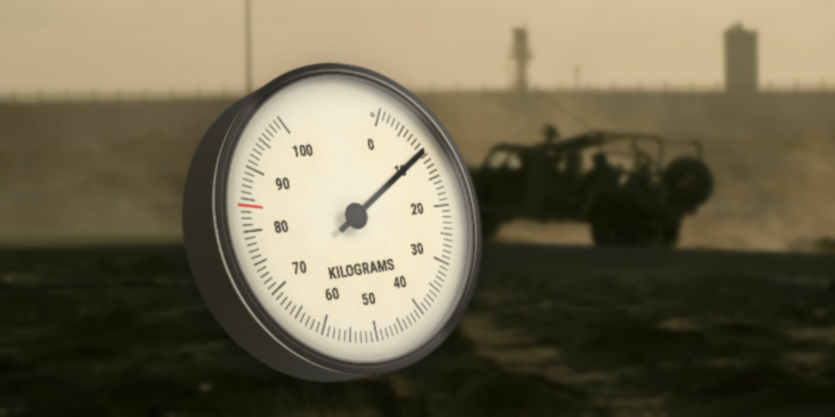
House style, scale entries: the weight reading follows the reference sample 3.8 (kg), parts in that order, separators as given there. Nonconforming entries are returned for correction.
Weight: 10 (kg)
